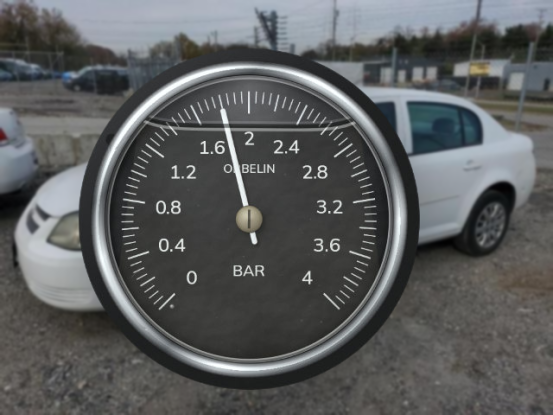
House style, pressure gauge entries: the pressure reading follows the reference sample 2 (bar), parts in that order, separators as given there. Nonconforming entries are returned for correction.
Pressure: 1.8 (bar)
